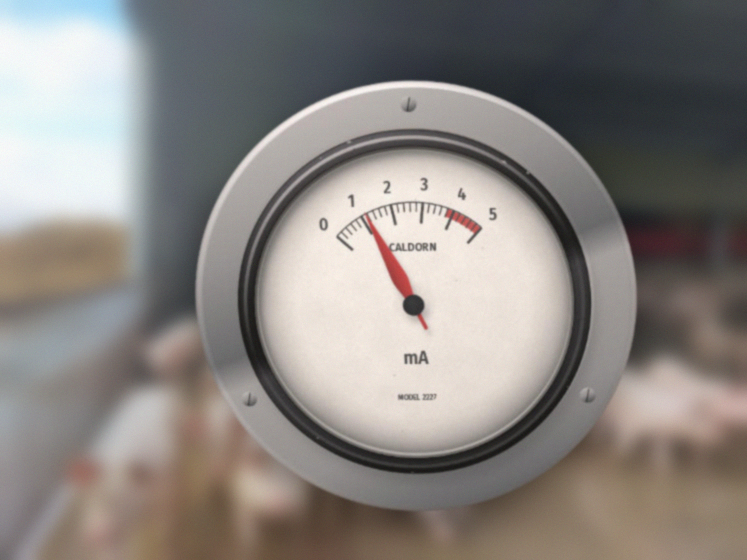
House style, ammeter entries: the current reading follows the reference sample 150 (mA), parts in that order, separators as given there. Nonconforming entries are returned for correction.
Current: 1.2 (mA)
